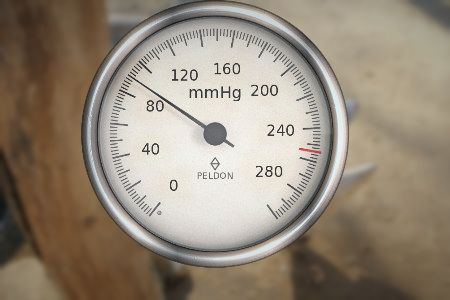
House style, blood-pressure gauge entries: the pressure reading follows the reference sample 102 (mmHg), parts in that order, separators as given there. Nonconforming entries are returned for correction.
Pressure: 90 (mmHg)
